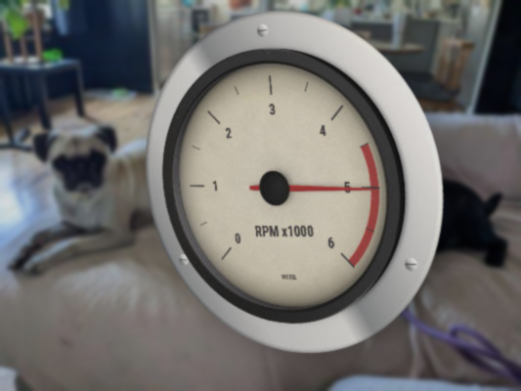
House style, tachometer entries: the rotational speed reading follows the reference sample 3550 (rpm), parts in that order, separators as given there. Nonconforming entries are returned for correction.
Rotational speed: 5000 (rpm)
